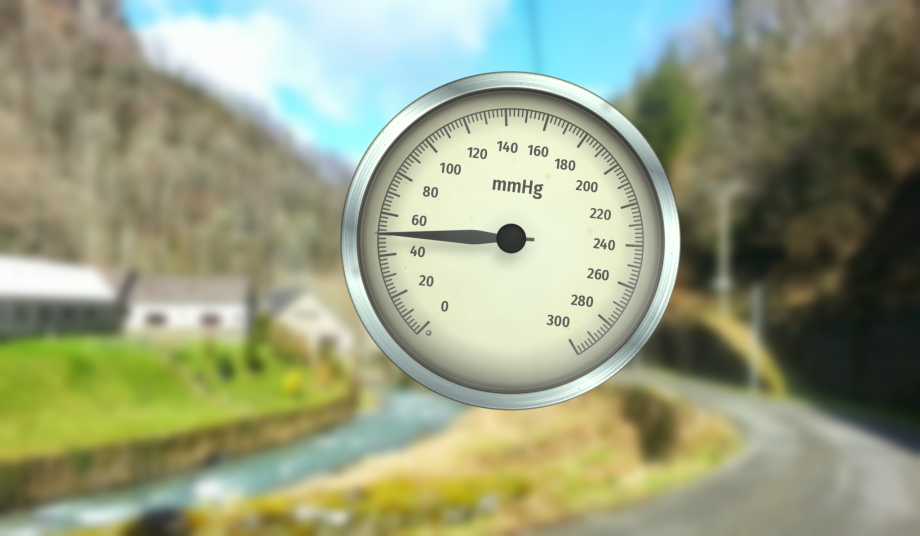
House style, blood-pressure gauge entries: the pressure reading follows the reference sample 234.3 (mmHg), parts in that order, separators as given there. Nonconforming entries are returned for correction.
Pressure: 50 (mmHg)
